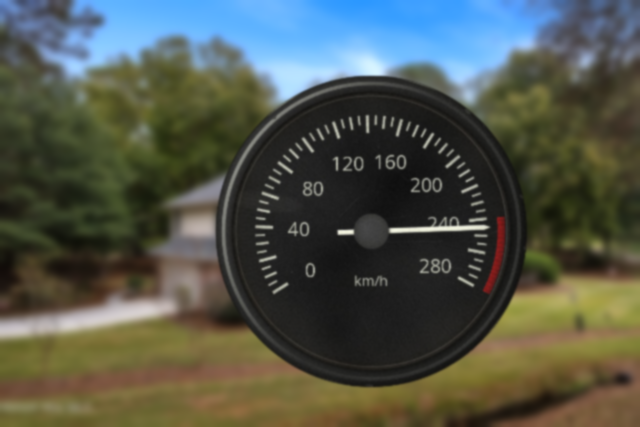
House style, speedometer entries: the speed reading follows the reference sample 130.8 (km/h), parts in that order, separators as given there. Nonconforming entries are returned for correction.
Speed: 245 (km/h)
